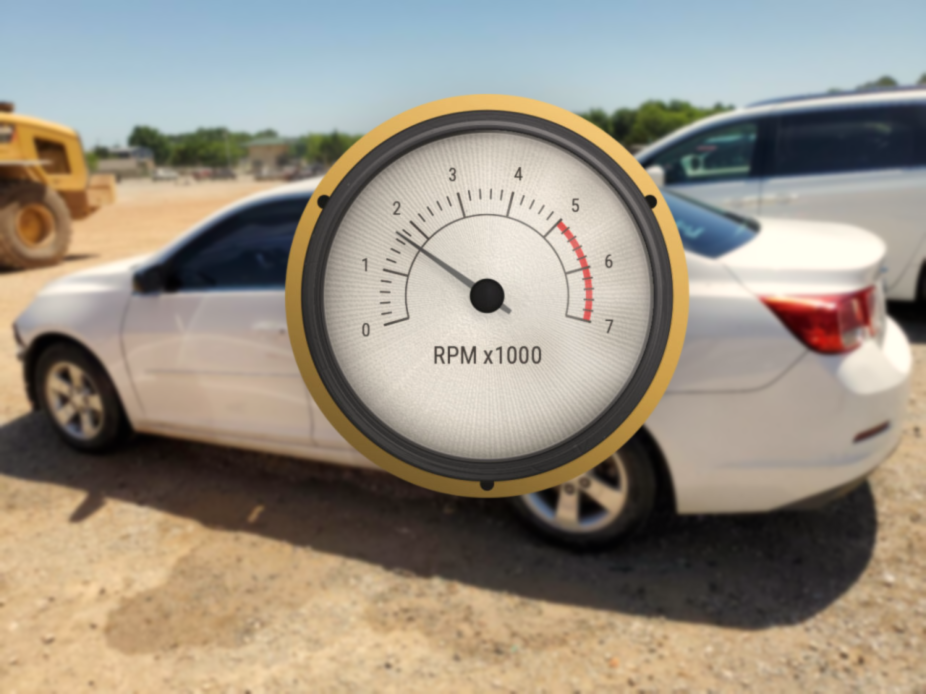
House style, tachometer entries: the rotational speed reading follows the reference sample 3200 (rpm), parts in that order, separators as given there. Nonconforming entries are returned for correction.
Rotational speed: 1700 (rpm)
